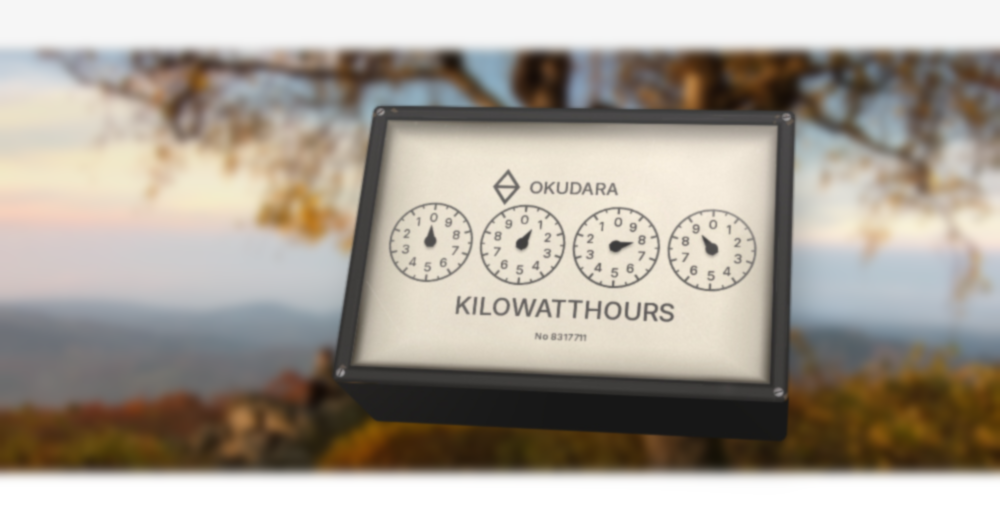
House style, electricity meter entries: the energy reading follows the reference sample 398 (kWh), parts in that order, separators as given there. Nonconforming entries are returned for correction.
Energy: 79 (kWh)
